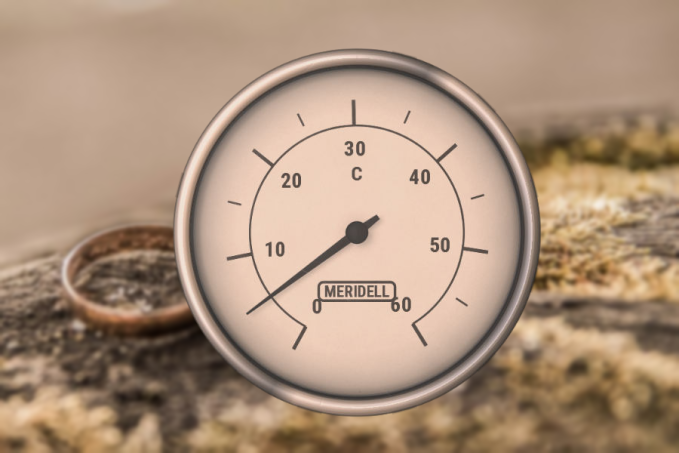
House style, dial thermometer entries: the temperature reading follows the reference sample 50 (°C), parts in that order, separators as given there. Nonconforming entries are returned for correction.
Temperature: 5 (°C)
